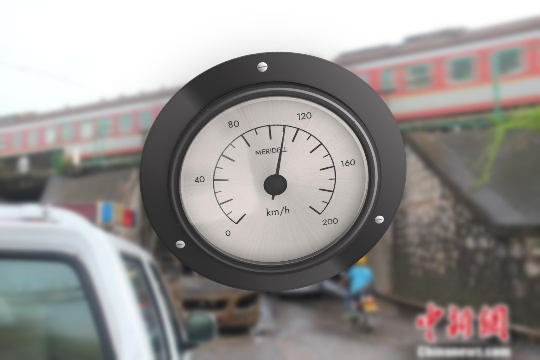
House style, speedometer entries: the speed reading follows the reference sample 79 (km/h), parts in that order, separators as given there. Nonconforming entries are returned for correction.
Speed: 110 (km/h)
